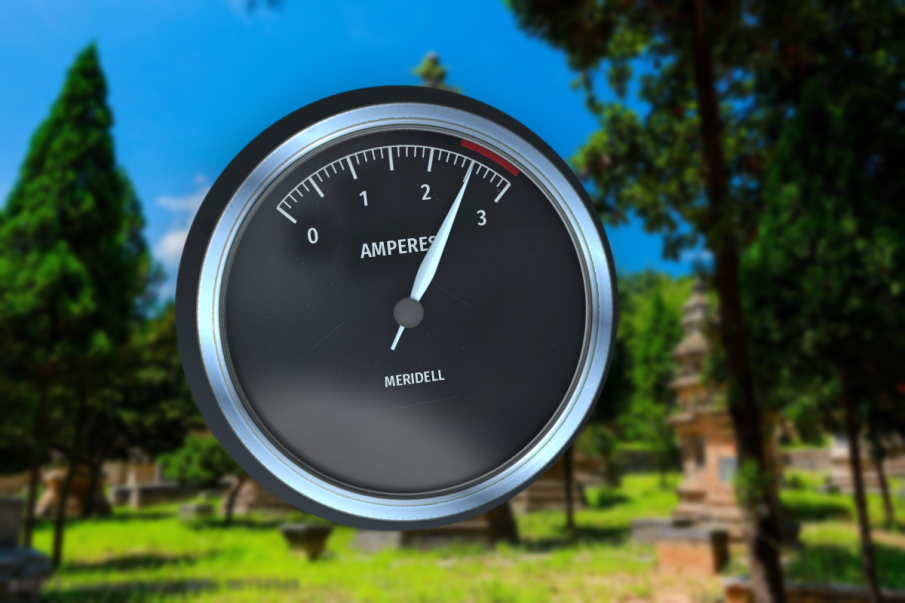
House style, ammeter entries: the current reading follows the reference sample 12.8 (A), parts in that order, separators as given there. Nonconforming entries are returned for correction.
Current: 2.5 (A)
